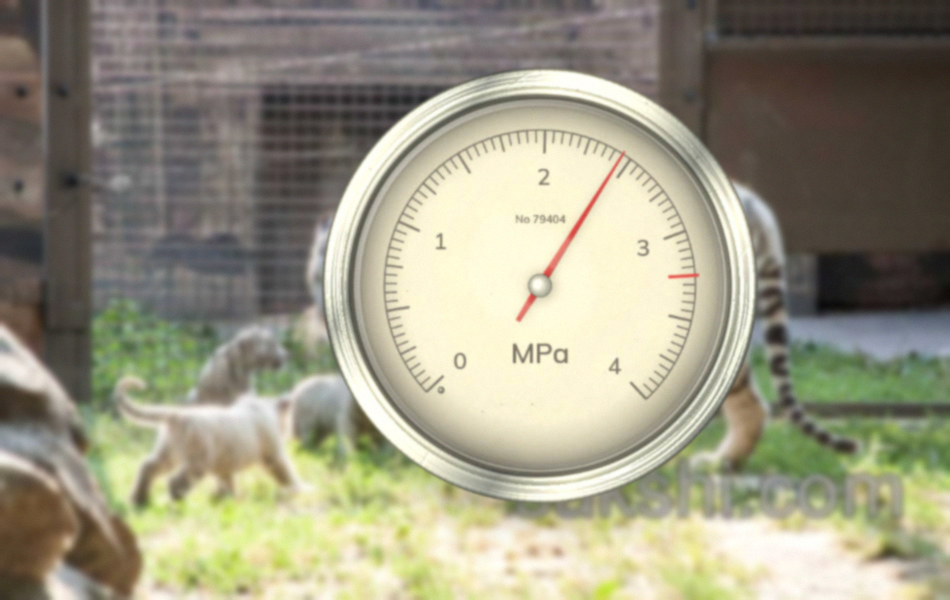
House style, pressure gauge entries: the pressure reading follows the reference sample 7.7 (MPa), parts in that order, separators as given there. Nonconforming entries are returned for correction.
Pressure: 2.45 (MPa)
